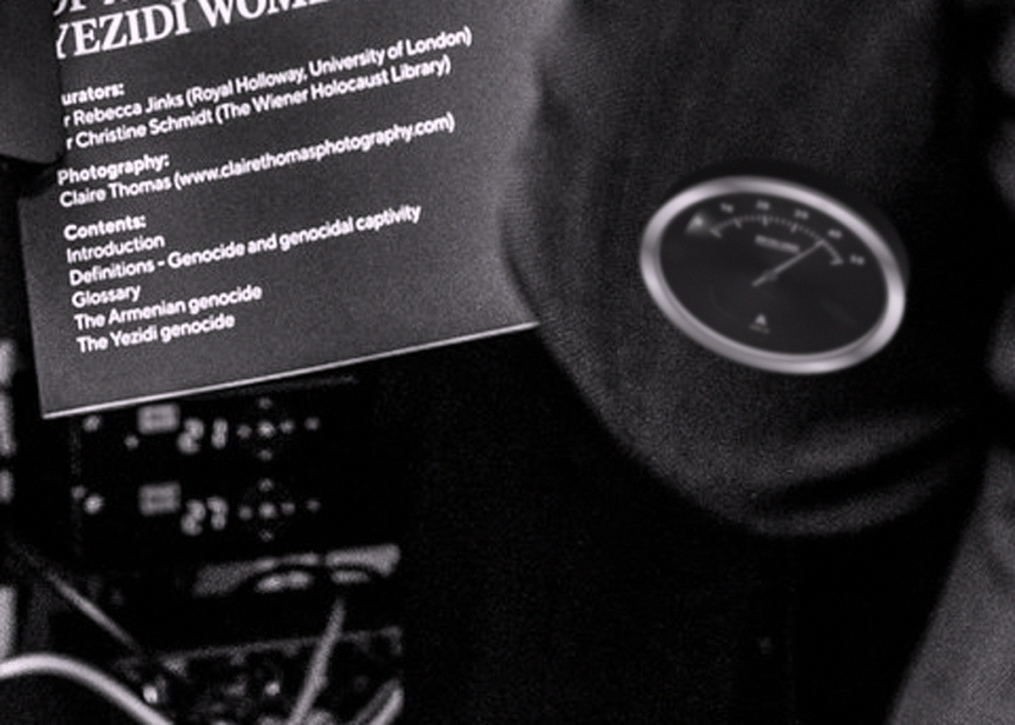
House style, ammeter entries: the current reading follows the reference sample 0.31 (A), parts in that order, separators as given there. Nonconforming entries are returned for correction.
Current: 40 (A)
